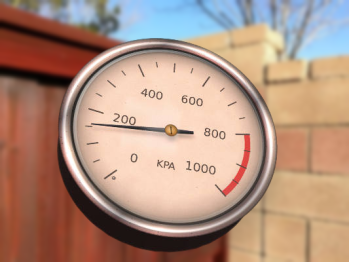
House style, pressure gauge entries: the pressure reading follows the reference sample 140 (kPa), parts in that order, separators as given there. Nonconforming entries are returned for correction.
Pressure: 150 (kPa)
